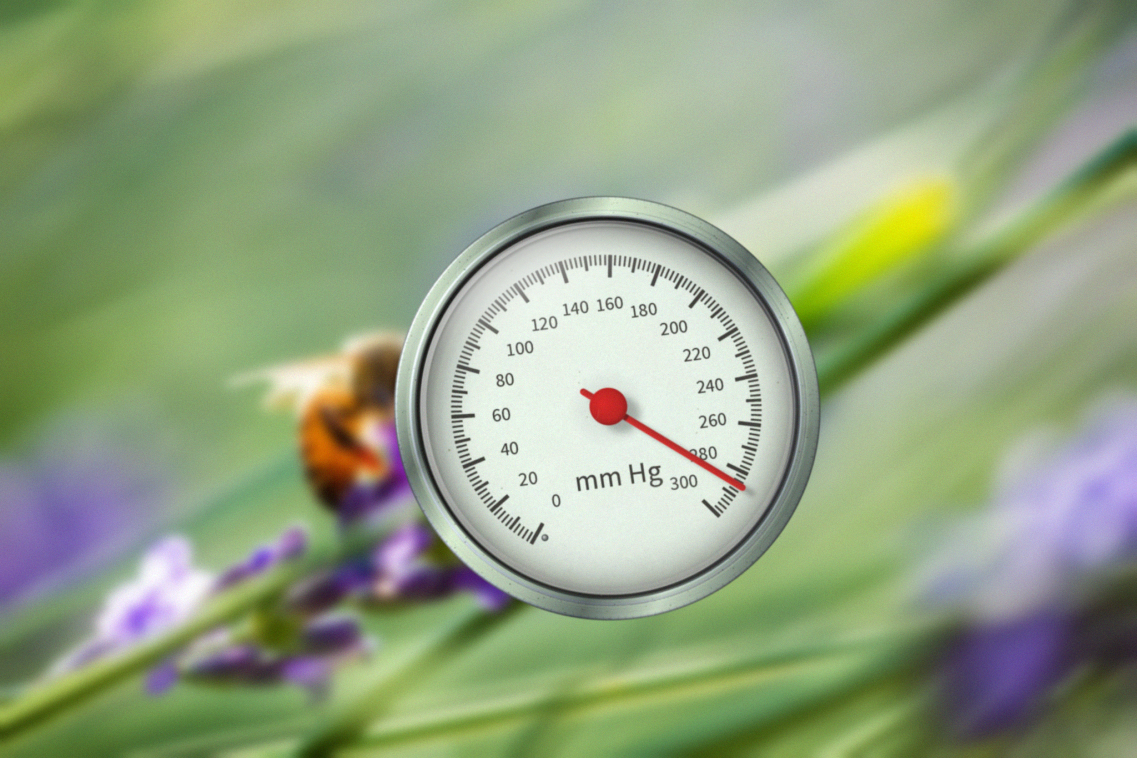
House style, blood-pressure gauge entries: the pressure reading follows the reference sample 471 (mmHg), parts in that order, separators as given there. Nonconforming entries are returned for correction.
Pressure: 286 (mmHg)
